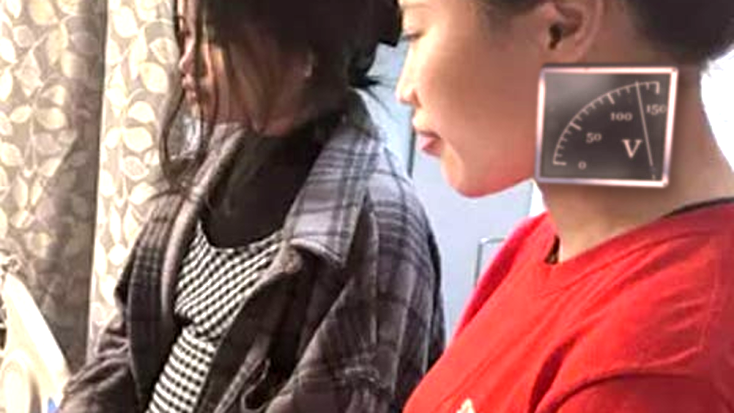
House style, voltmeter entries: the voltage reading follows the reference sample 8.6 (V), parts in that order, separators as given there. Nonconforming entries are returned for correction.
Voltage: 130 (V)
